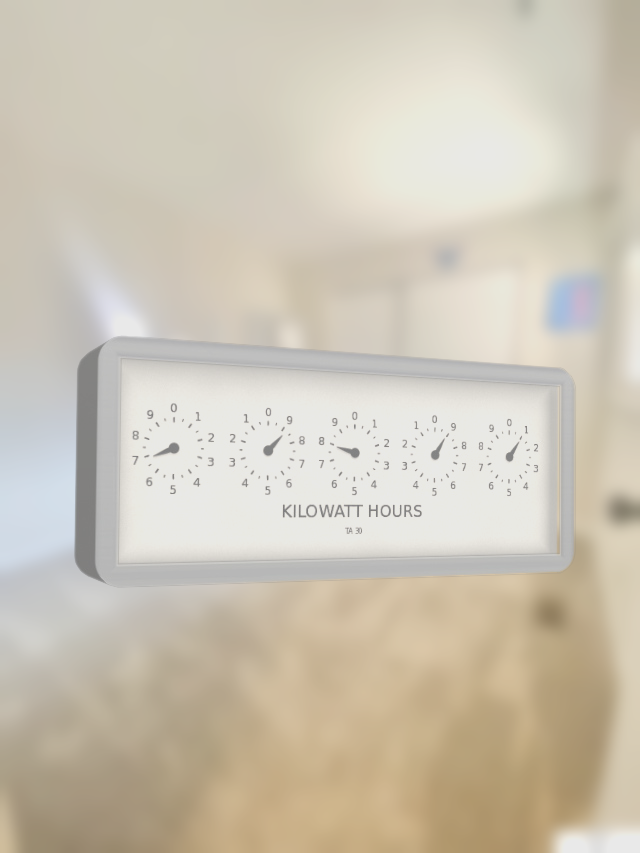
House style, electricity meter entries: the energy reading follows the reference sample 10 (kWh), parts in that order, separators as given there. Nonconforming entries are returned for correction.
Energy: 68791 (kWh)
